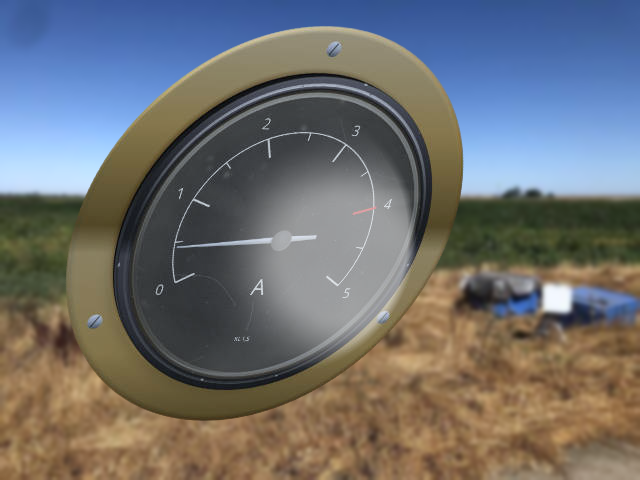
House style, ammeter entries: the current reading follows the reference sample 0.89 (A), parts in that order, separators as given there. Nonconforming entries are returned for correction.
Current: 0.5 (A)
